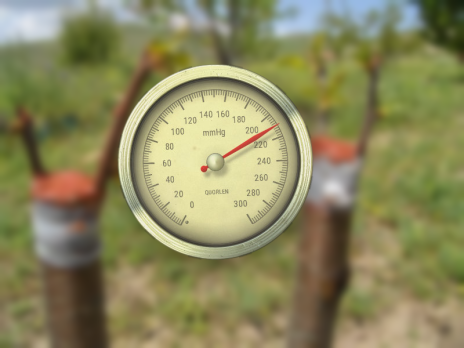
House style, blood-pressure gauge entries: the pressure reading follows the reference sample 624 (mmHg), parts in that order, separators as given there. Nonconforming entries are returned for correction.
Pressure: 210 (mmHg)
